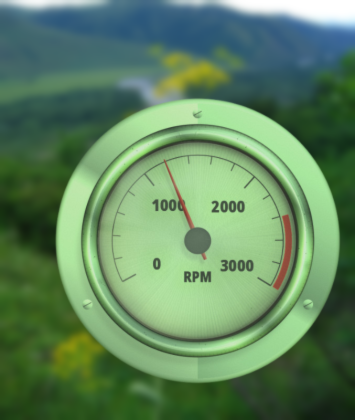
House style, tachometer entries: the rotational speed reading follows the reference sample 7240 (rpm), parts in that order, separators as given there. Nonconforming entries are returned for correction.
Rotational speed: 1200 (rpm)
